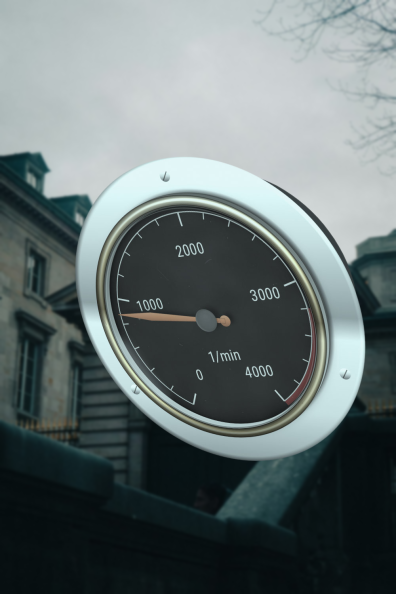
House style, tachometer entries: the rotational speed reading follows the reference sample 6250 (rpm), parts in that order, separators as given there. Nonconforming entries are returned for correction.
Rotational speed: 900 (rpm)
